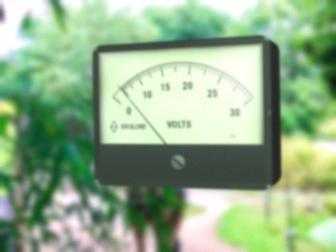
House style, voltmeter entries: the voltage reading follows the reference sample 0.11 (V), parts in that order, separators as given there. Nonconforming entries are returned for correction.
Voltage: 5 (V)
